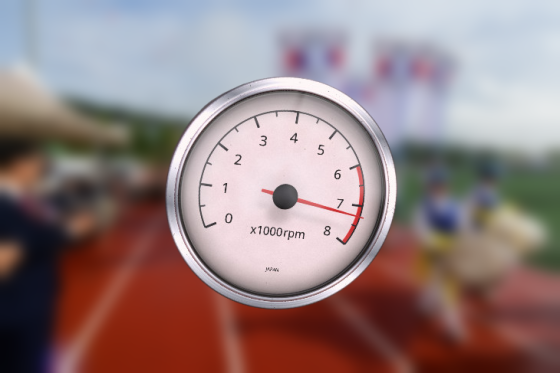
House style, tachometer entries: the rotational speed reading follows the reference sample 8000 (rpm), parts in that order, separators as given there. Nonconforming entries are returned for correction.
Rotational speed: 7250 (rpm)
